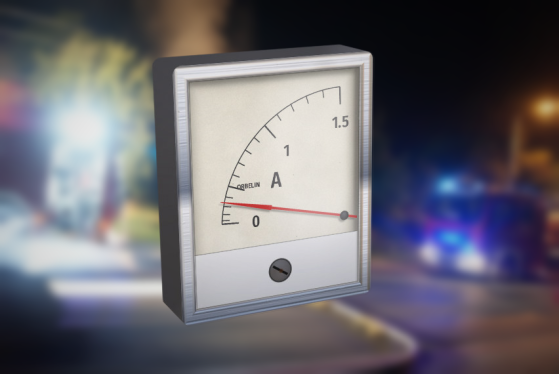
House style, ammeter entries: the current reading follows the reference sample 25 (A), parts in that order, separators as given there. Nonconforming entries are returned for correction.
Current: 0.35 (A)
